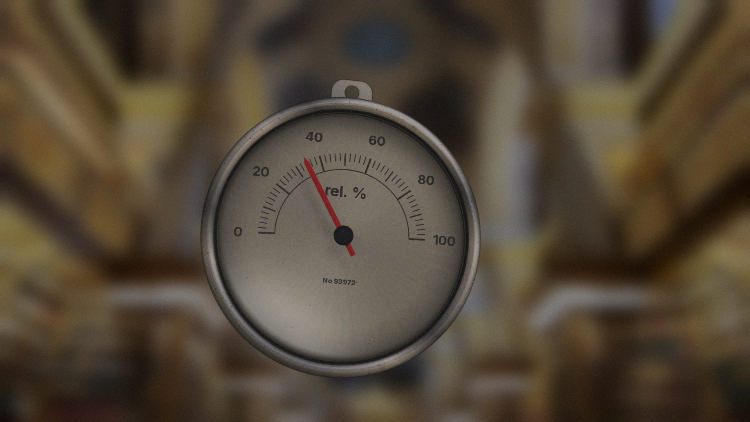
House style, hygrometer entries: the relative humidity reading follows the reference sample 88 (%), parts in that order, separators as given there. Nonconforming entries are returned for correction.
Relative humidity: 34 (%)
